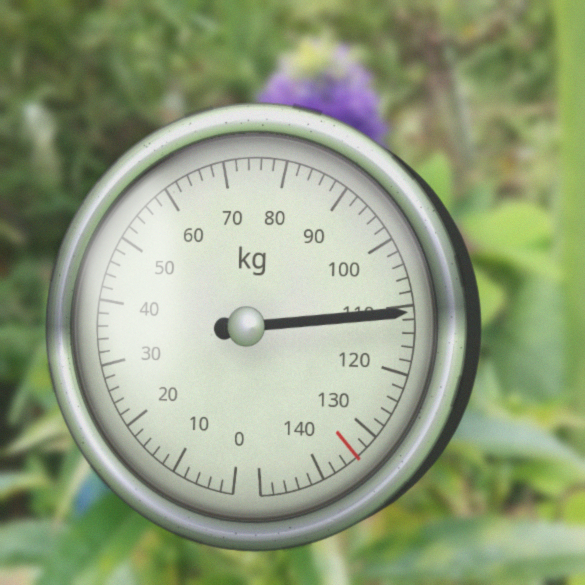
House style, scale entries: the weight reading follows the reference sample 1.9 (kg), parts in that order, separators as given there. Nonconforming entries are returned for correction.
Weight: 111 (kg)
